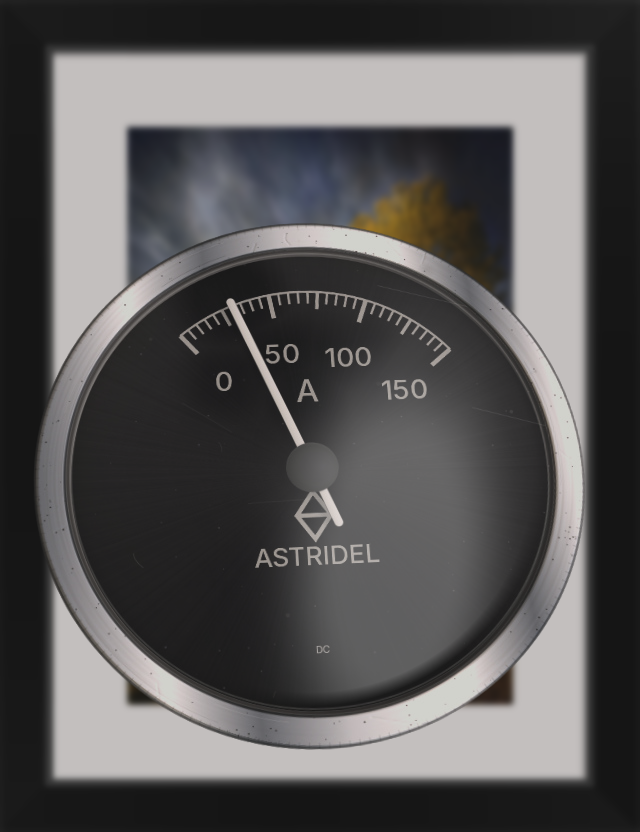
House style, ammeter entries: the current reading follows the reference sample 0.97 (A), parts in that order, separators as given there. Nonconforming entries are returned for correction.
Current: 30 (A)
